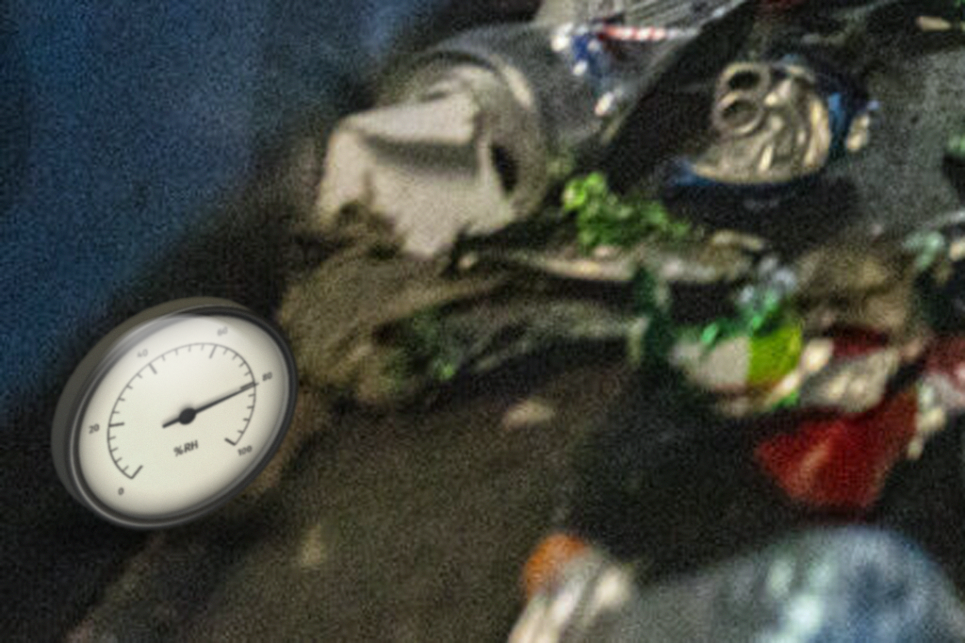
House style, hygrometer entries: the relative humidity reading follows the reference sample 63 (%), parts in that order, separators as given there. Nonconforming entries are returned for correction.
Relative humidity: 80 (%)
